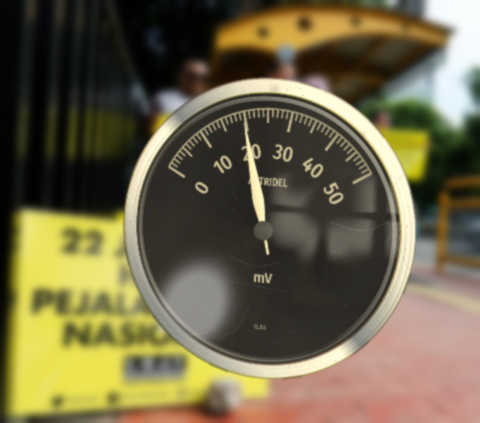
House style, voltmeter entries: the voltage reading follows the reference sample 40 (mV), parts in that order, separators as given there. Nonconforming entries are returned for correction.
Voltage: 20 (mV)
